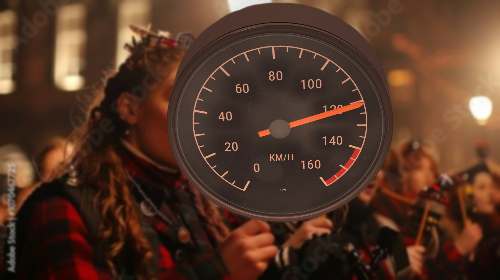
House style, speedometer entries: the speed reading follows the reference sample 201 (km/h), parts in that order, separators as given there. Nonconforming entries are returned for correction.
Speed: 120 (km/h)
